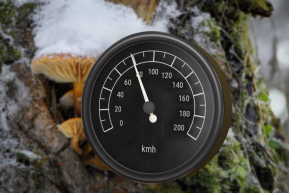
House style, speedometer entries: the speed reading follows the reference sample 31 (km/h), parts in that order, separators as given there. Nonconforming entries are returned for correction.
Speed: 80 (km/h)
